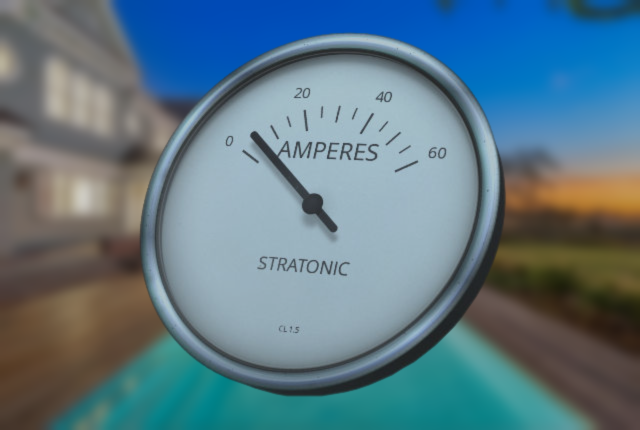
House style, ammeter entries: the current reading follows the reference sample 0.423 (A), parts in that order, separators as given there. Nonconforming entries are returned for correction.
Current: 5 (A)
